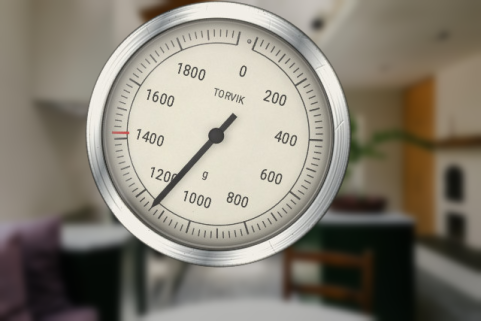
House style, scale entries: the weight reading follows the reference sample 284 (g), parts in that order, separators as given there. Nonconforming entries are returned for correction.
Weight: 1140 (g)
